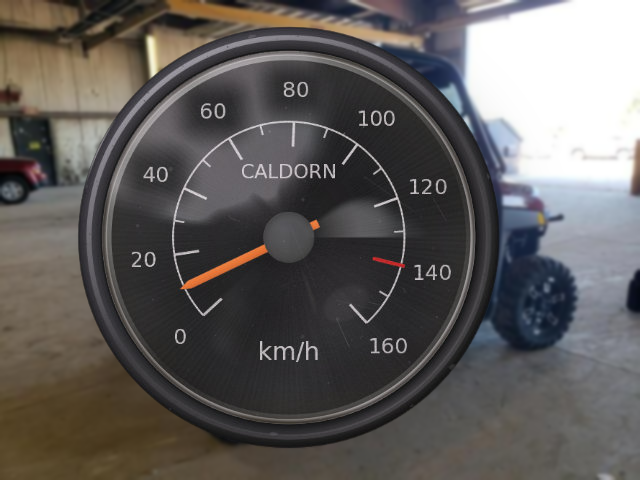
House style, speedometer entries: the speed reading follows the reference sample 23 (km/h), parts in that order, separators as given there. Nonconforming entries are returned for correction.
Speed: 10 (km/h)
